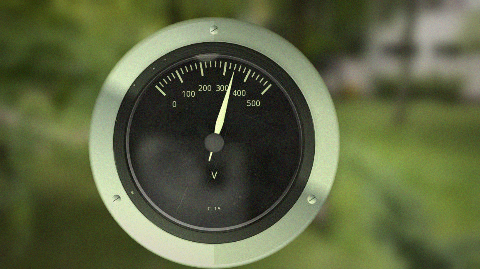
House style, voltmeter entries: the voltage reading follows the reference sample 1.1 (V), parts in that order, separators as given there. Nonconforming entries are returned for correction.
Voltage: 340 (V)
